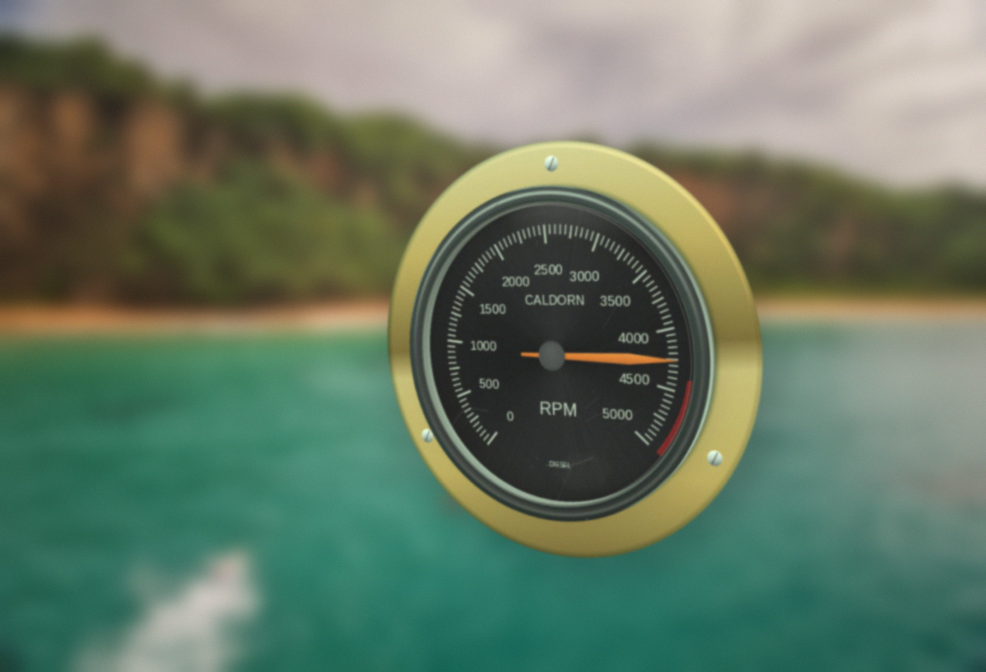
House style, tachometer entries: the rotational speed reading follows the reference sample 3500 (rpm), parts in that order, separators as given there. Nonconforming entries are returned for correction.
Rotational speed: 4250 (rpm)
